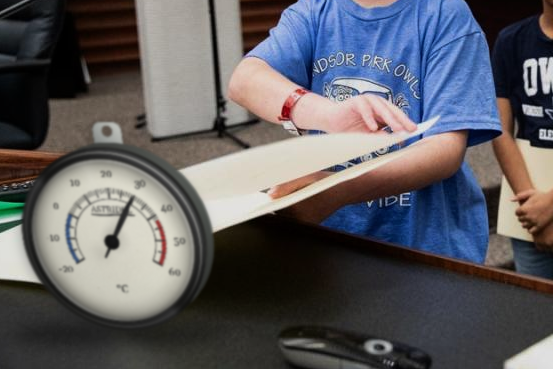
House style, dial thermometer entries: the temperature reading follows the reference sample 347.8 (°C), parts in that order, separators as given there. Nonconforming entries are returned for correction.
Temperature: 30 (°C)
